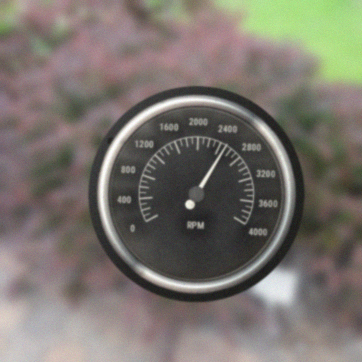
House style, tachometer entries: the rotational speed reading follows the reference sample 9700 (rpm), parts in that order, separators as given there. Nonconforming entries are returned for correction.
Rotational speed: 2500 (rpm)
